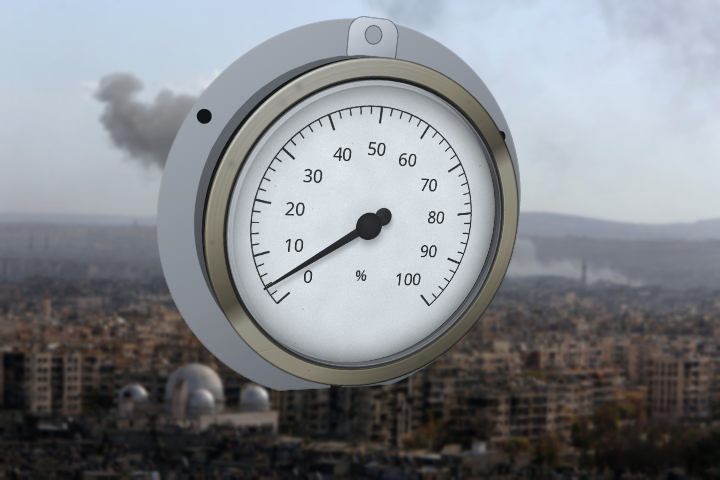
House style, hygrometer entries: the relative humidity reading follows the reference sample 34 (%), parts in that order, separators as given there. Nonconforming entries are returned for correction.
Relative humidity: 4 (%)
